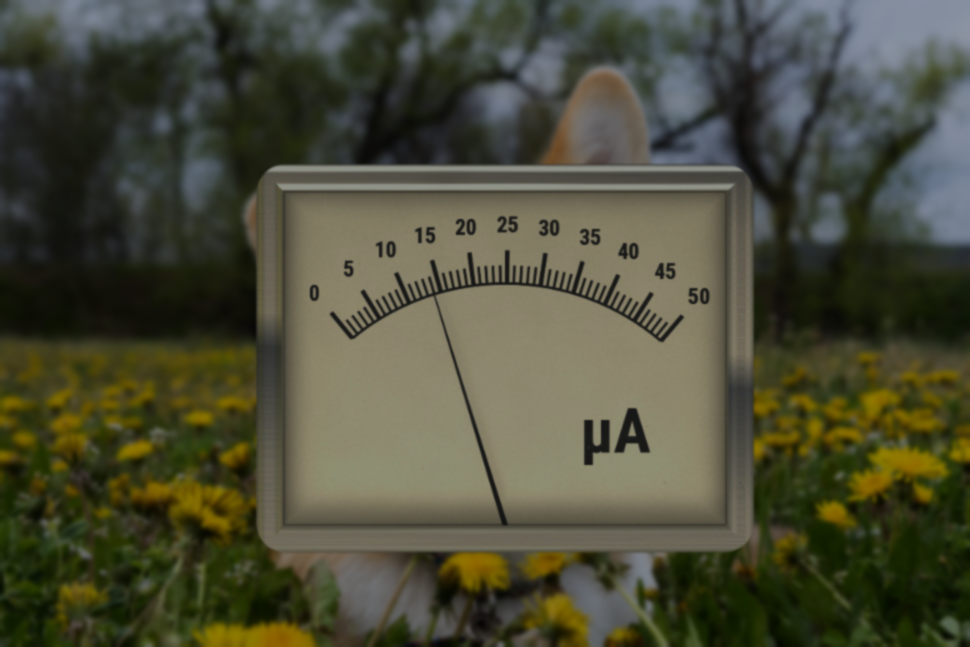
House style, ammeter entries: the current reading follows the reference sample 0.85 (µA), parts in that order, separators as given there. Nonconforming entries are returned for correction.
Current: 14 (µA)
